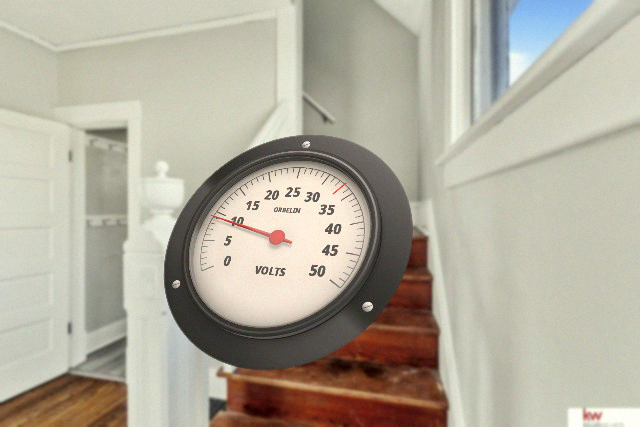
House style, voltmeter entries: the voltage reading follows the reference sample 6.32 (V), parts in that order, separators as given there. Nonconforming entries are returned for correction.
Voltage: 9 (V)
